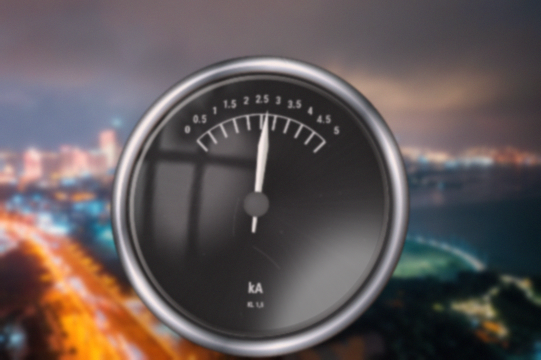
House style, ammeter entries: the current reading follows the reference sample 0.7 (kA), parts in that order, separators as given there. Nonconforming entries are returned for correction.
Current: 2.75 (kA)
